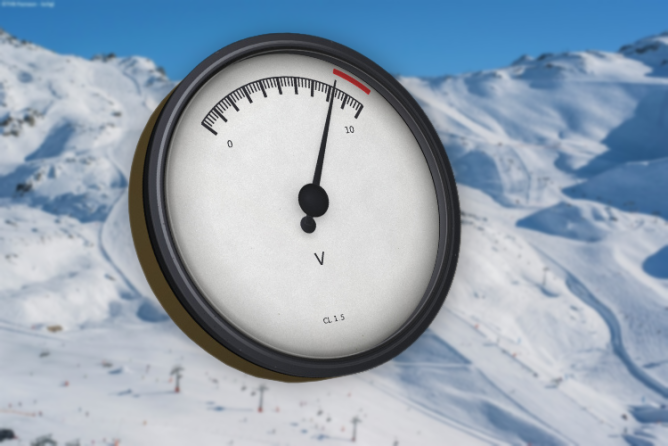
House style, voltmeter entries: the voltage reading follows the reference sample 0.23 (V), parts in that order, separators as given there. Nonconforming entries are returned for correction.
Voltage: 8 (V)
